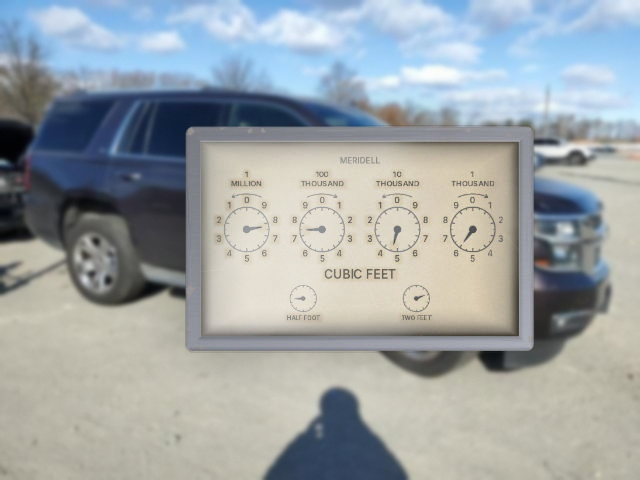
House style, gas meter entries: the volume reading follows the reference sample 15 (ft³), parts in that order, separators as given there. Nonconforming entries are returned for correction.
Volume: 774600 (ft³)
